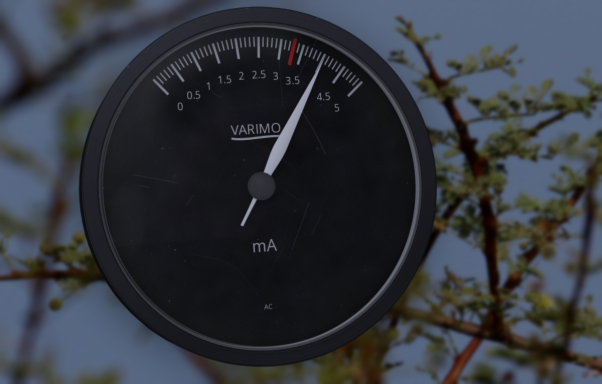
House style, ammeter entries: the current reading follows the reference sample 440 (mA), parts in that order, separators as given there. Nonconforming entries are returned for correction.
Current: 4 (mA)
